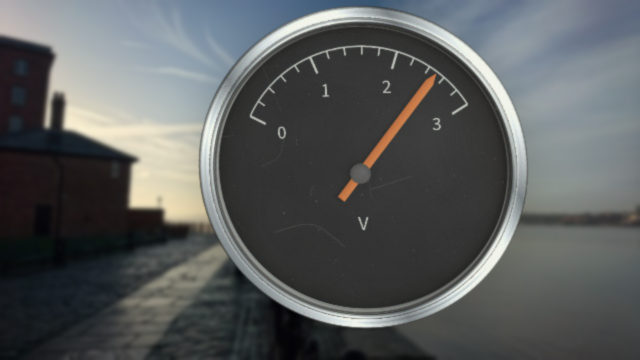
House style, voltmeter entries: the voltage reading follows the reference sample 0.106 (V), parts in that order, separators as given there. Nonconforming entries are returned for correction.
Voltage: 2.5 (V)
